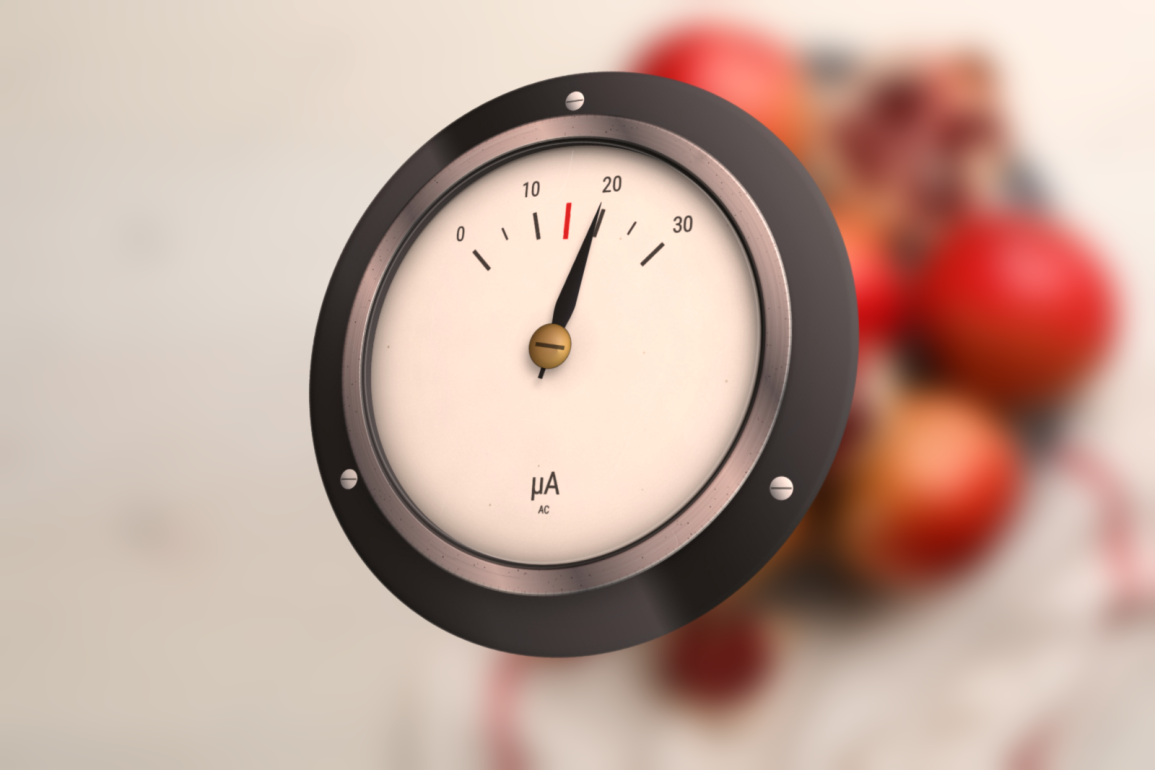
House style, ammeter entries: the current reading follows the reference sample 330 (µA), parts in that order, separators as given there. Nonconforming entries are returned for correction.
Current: 20 (µA)
